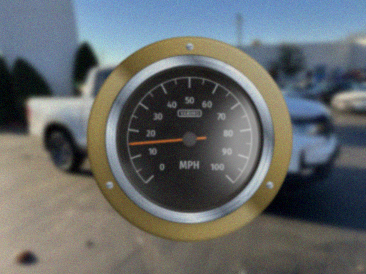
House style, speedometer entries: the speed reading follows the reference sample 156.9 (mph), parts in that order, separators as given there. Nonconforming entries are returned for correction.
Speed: 15 (mph)
